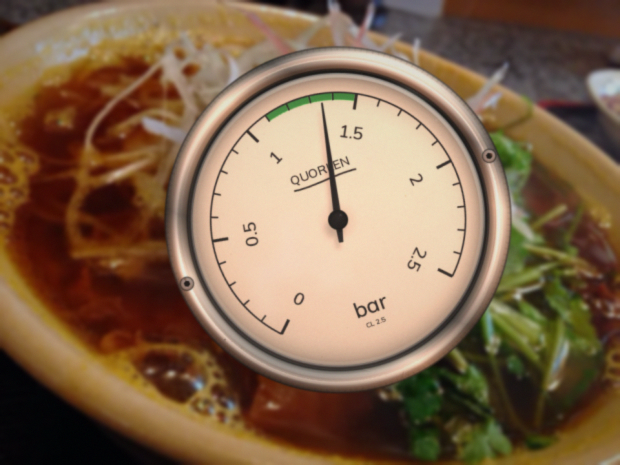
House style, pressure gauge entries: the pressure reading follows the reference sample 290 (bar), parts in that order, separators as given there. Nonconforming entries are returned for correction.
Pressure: 1.35 (bar)
